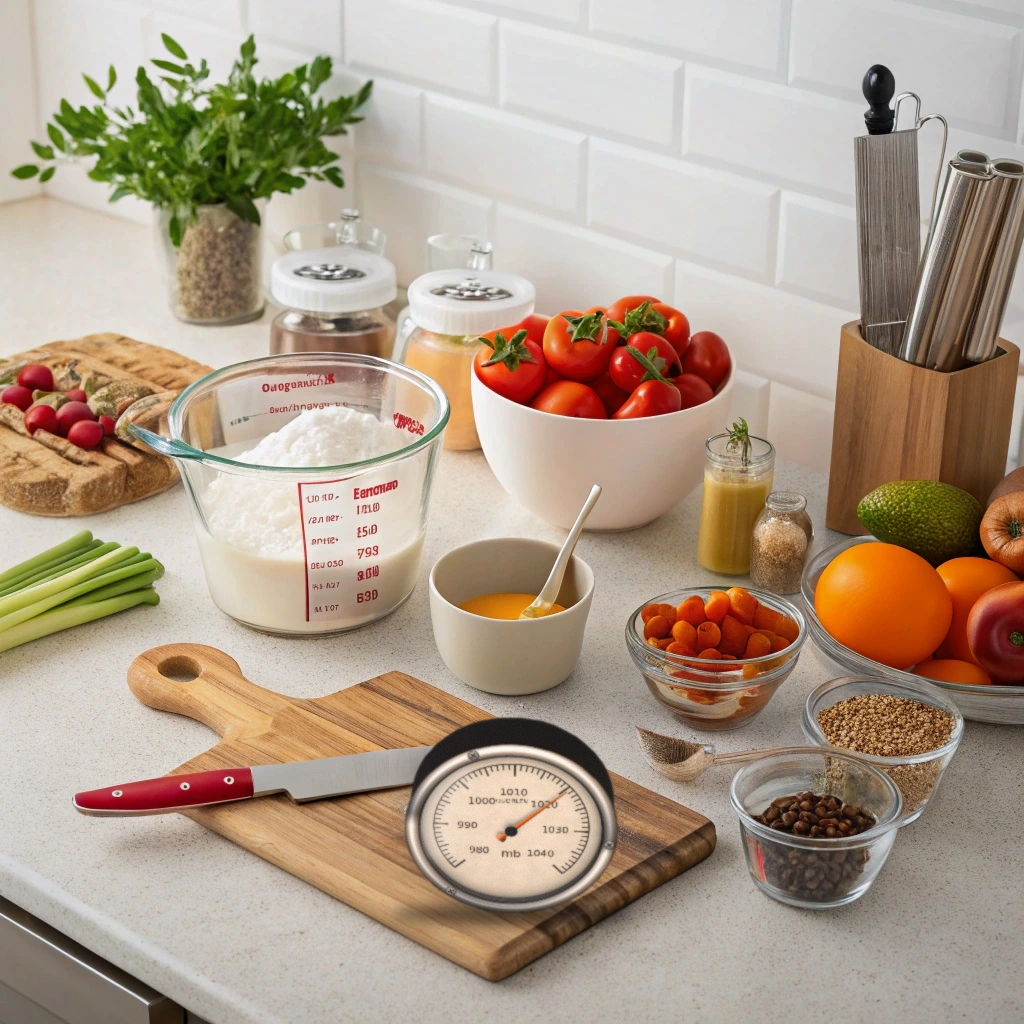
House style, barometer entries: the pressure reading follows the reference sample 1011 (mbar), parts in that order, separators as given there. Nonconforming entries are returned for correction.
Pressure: 1020 (mbar)
